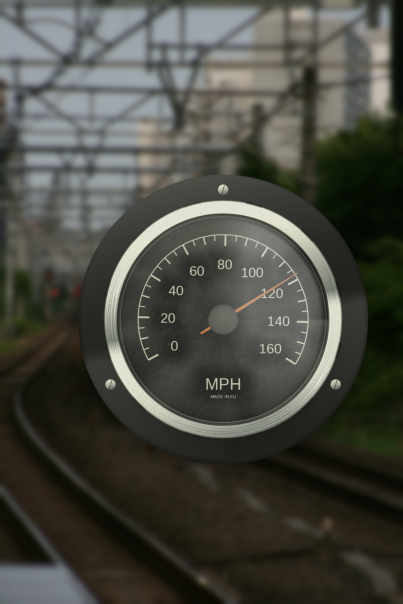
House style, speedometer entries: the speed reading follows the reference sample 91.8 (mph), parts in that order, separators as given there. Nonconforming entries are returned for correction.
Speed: 117.5 (mph)
